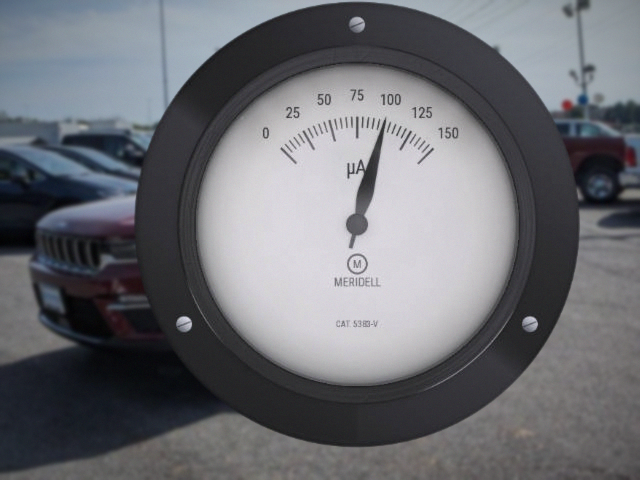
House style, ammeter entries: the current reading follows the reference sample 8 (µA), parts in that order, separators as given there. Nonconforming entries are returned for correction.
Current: 100 (µA)
